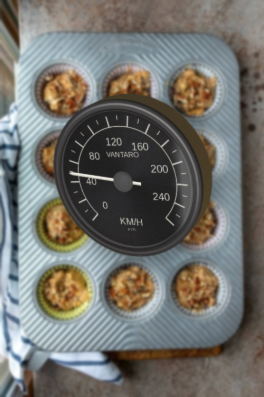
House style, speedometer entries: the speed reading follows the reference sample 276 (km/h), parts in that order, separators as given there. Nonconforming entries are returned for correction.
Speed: 50 (km/h)
